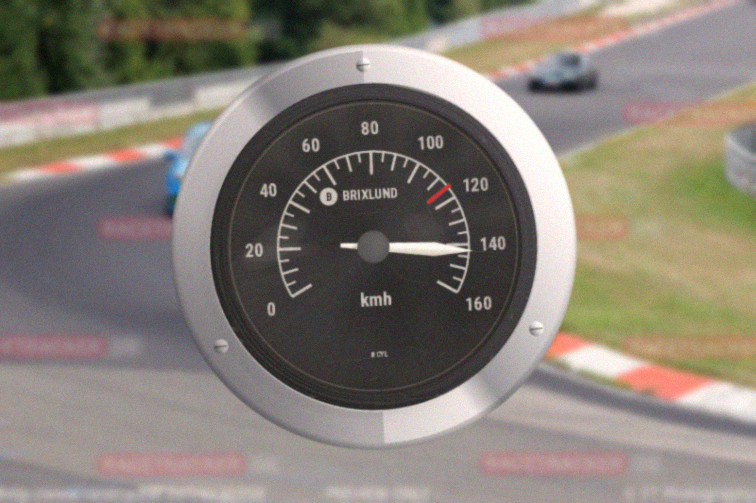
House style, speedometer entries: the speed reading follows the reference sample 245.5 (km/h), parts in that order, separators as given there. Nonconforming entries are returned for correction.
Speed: 142.5 (km/h)
